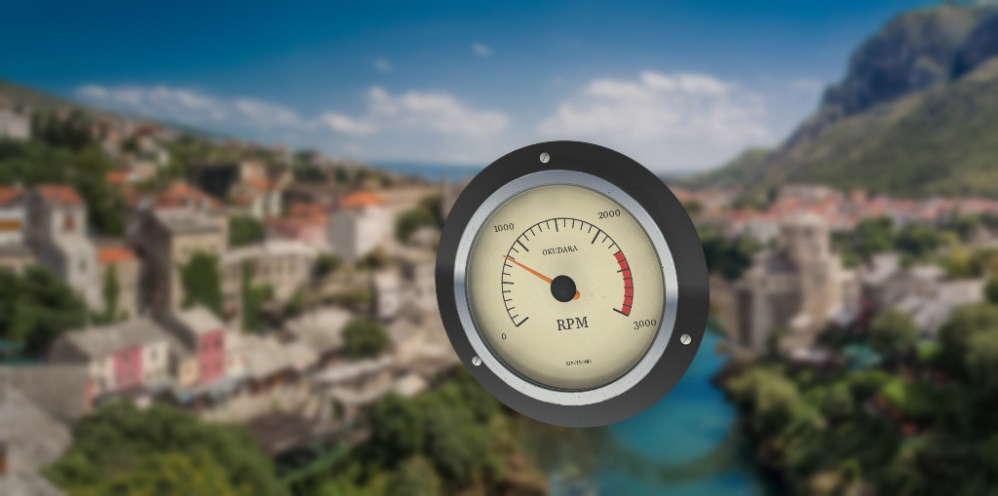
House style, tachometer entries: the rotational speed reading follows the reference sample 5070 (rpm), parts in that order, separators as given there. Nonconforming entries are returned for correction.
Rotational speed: 800 (rpm)
